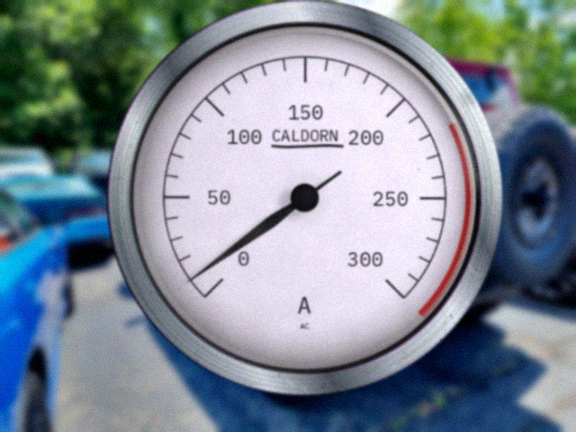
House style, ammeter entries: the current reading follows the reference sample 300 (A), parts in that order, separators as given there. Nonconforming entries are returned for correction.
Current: 10 (A)
